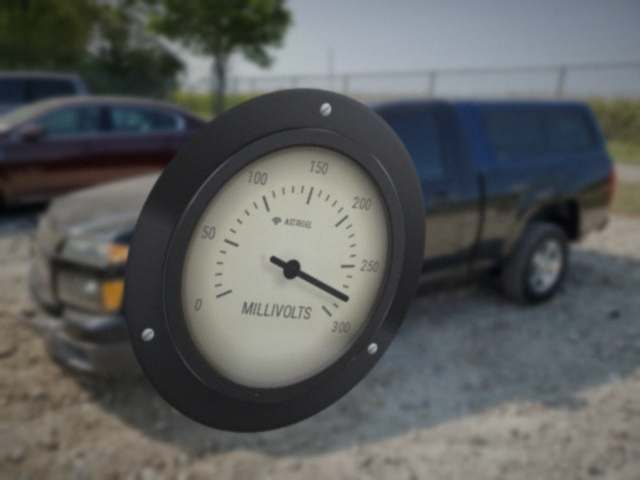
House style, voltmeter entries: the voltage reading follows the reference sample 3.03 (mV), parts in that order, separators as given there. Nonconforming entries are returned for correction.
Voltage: 280 (mV)
